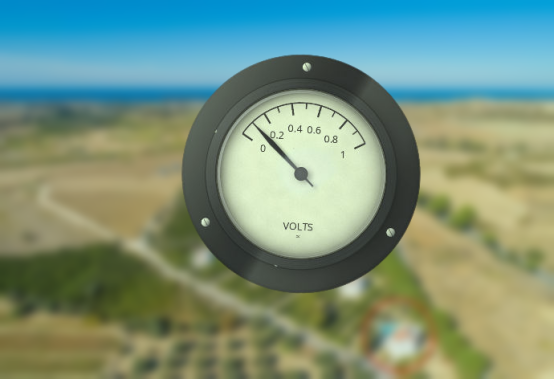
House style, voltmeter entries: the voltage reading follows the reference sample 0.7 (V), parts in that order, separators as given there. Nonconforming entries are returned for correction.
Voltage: 0.1 (V)
